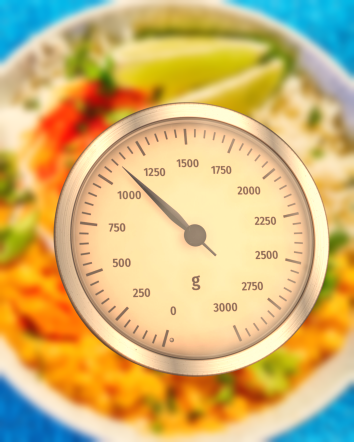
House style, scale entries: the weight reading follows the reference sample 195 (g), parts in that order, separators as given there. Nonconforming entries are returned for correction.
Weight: 1100 (g)
